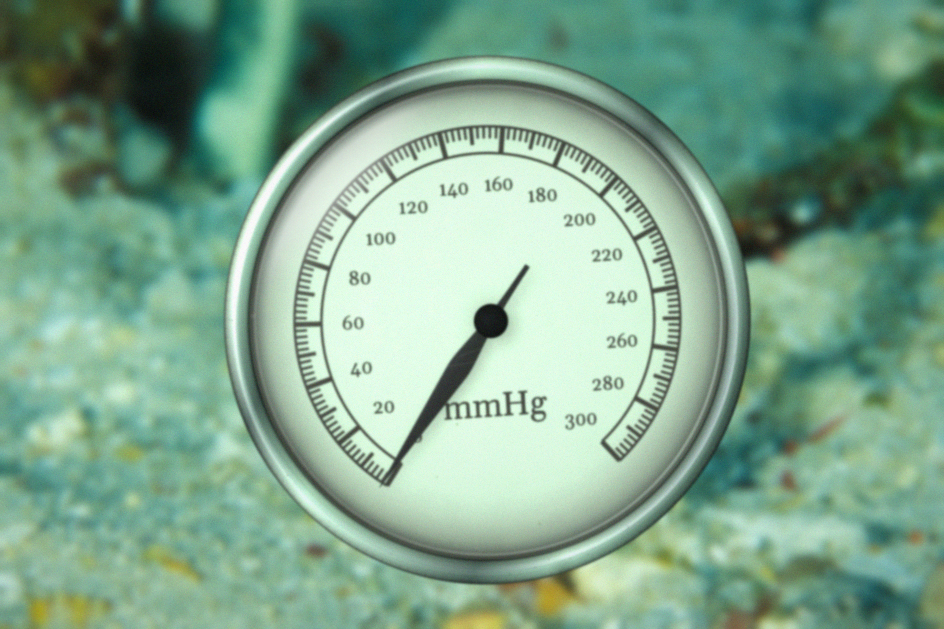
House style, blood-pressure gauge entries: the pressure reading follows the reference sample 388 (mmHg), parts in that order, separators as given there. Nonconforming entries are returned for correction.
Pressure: 2 (mmHg)
